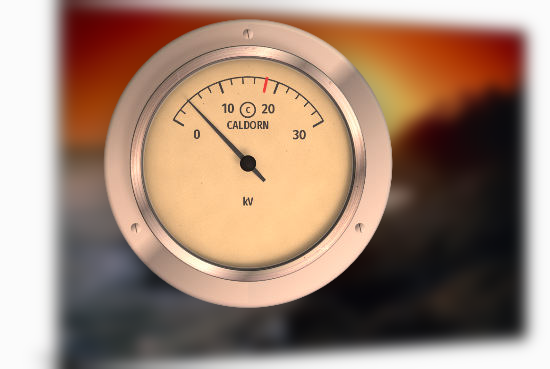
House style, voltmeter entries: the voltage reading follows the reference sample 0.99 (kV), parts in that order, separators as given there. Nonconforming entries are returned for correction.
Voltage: 4 (kV)
